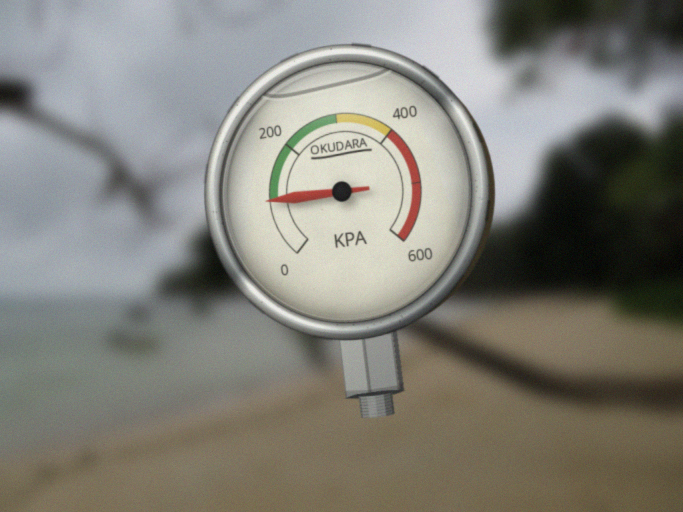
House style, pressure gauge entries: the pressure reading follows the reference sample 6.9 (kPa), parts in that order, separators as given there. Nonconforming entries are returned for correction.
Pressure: 100 (kPa)
